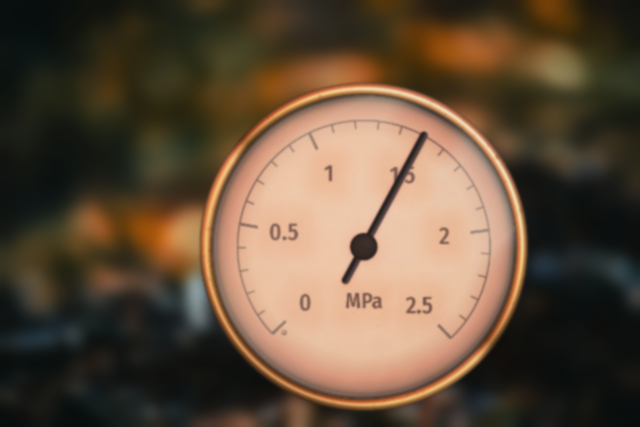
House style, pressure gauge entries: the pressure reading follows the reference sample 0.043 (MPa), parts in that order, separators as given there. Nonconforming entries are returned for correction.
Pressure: 1.5 (MPa)
